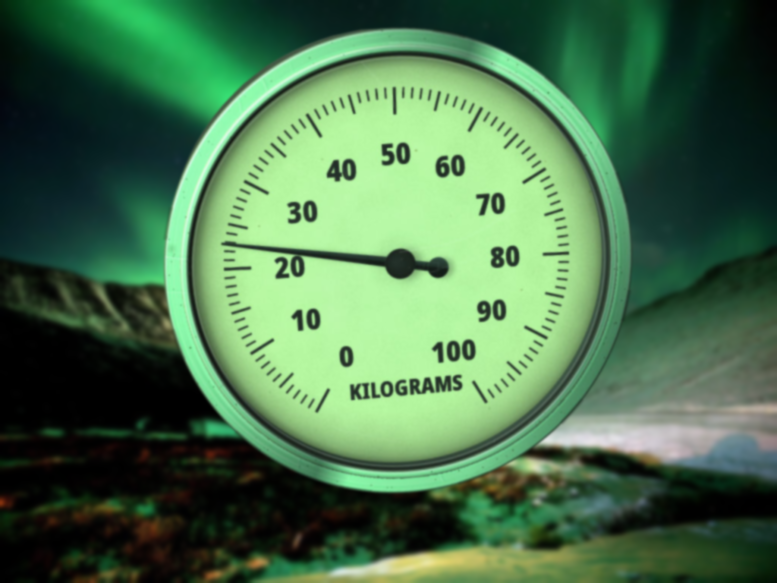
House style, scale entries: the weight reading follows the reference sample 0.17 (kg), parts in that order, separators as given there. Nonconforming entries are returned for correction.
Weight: 23 (kg)
